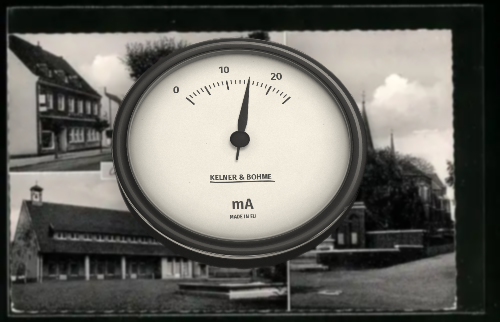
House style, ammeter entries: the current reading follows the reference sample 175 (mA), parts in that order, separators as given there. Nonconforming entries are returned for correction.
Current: 15 (mA)
